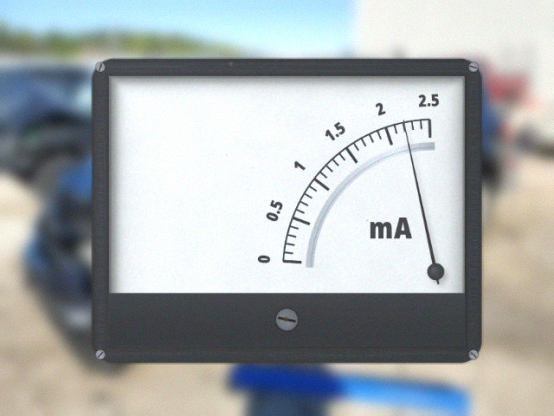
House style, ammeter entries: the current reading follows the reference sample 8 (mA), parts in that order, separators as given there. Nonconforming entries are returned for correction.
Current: 2.2 (mA)
